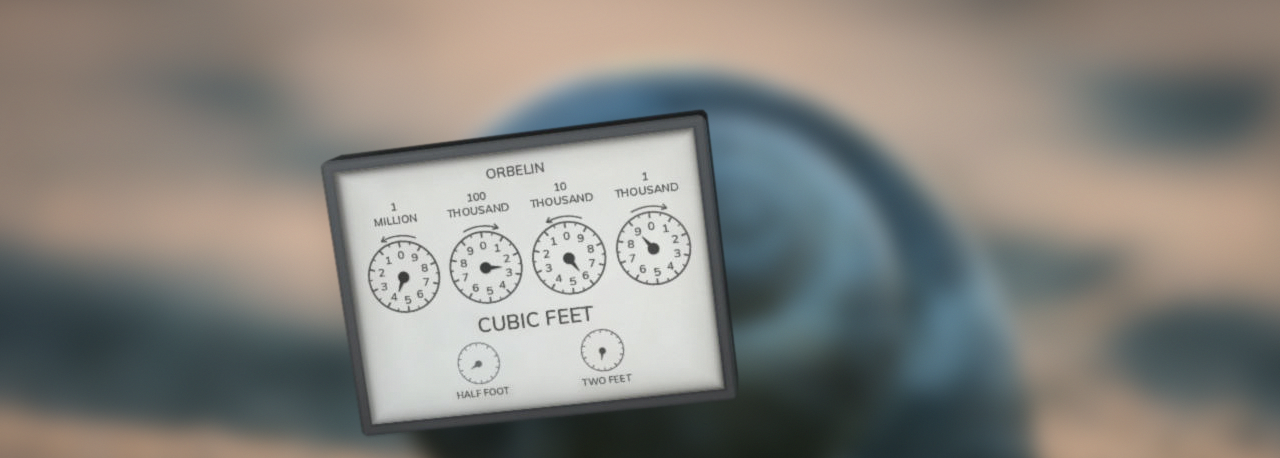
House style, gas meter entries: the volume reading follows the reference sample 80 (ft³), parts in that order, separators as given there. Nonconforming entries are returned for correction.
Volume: 425900 (ft³)
